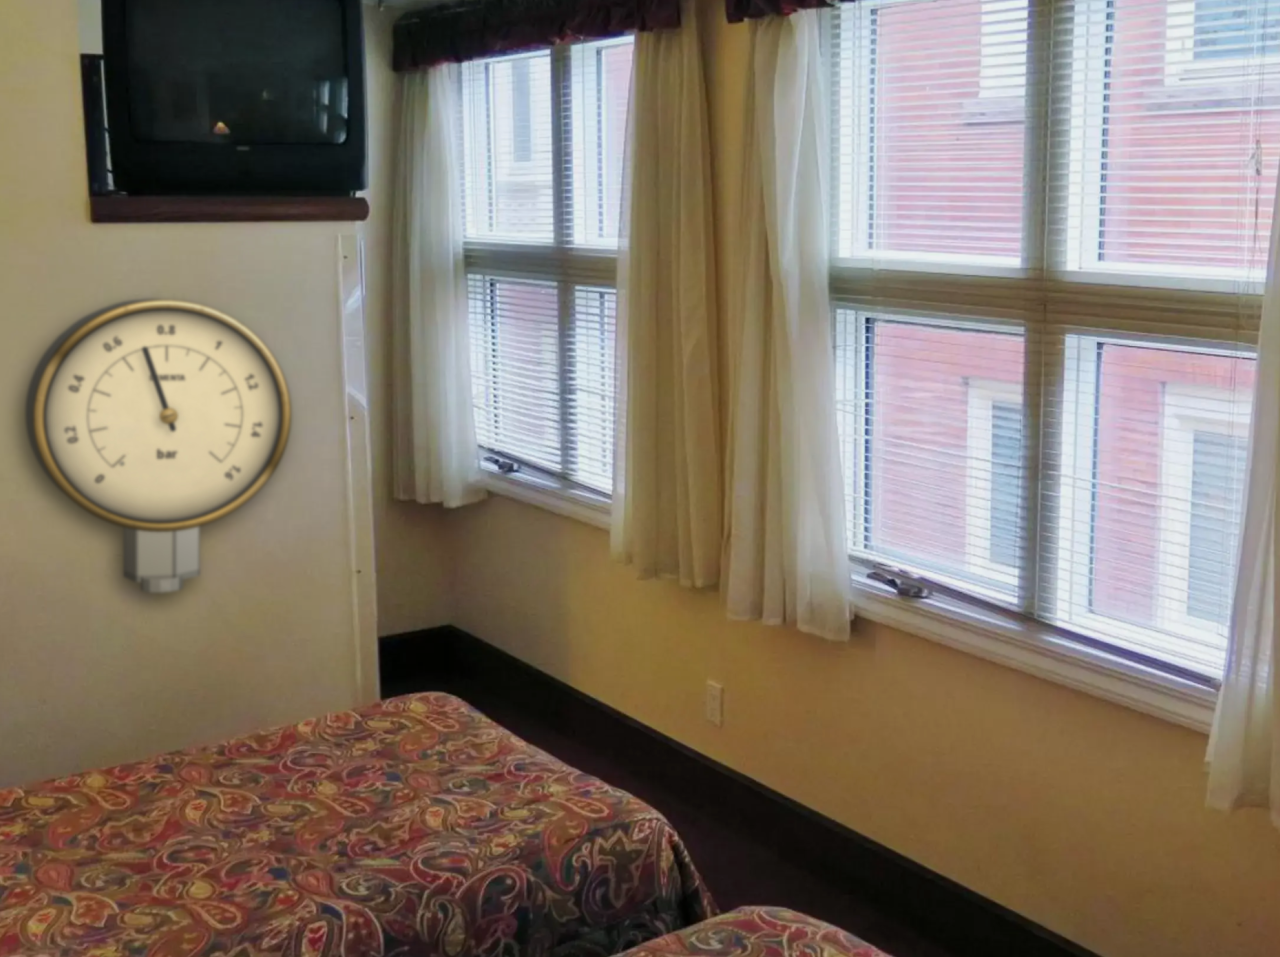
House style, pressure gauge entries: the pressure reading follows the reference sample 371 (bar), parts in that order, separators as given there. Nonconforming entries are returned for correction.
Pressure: 0.7 (bar)
